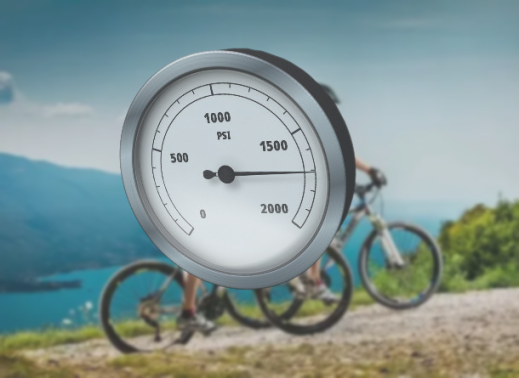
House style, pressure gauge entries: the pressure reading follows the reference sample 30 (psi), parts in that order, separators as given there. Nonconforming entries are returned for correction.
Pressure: 1700 (psi)
